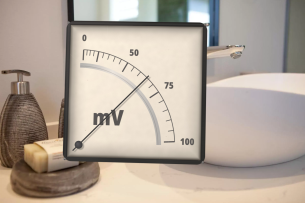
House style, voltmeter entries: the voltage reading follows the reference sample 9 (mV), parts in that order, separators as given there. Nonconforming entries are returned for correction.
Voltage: 65 (mV)
